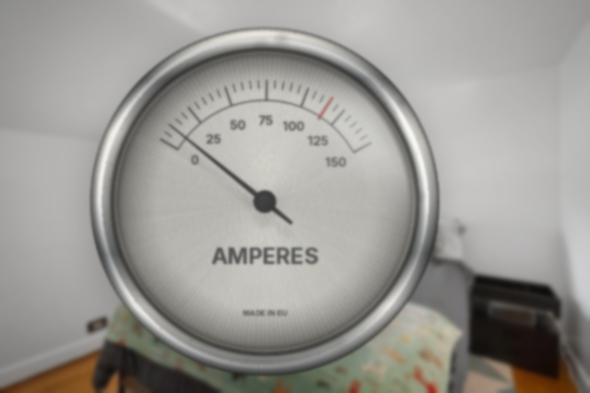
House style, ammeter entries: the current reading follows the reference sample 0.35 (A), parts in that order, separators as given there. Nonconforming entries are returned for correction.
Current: 10 (A)
